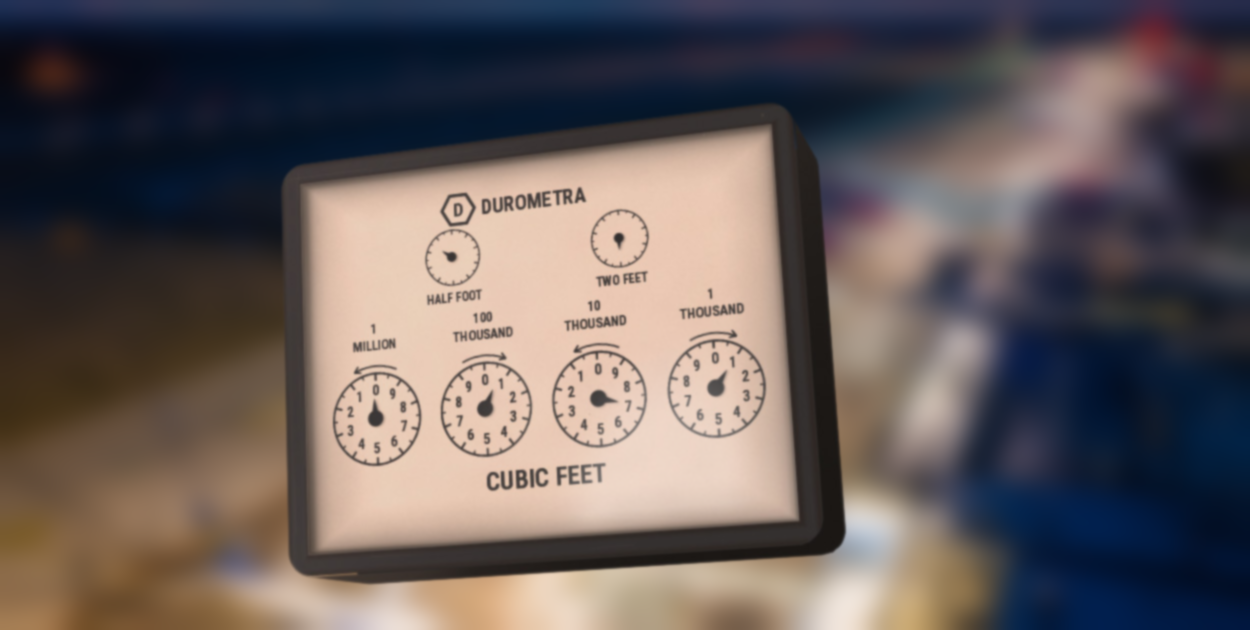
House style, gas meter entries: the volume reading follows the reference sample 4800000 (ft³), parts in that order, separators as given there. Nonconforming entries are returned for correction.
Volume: 7100 (ft³)
